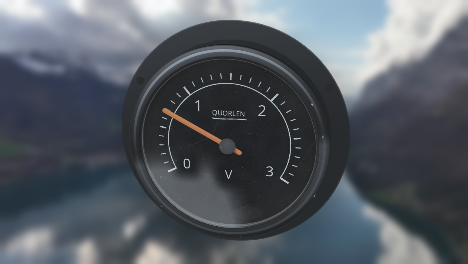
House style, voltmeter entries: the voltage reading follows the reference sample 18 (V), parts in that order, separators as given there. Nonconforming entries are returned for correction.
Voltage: 0.7 (V)
